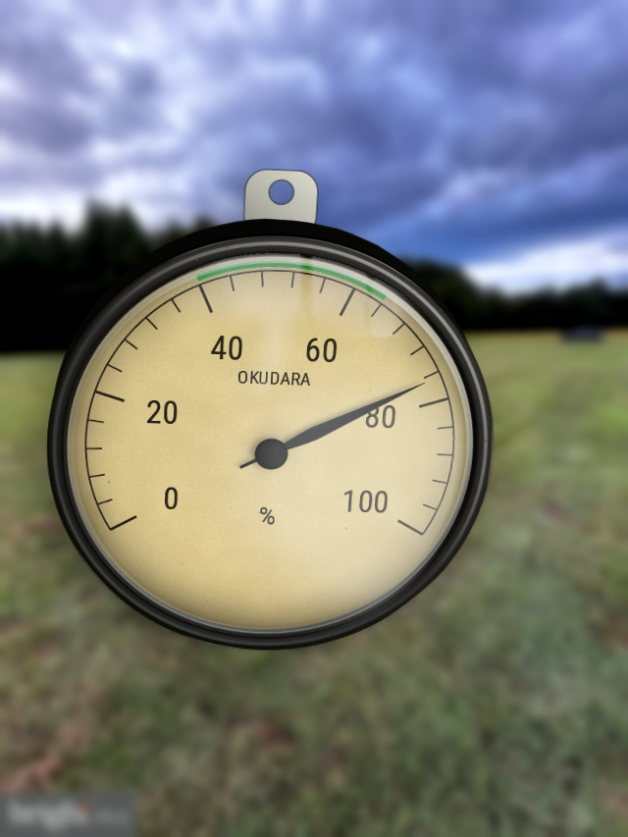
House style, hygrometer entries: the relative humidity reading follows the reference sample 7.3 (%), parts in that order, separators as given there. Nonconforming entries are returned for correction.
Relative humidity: 76 (%)
